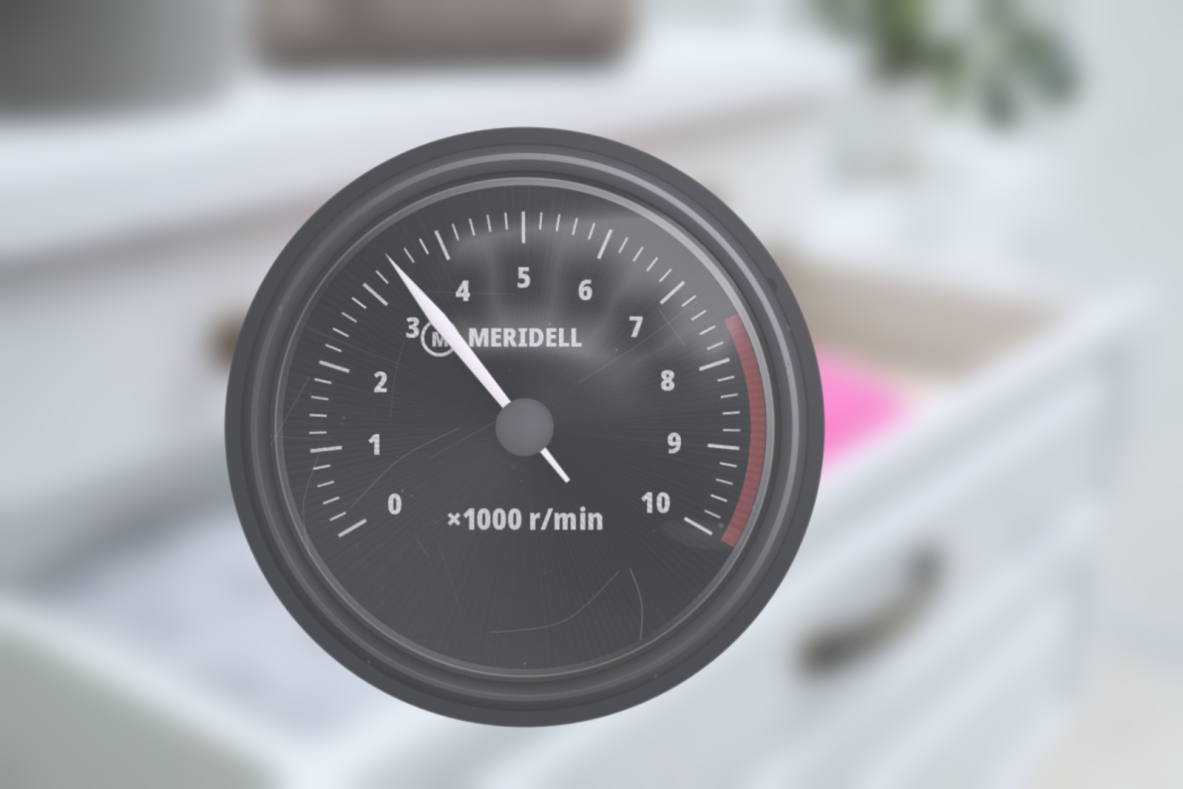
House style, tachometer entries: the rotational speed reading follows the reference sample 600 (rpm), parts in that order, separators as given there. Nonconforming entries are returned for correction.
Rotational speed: 3400 (rpm)
